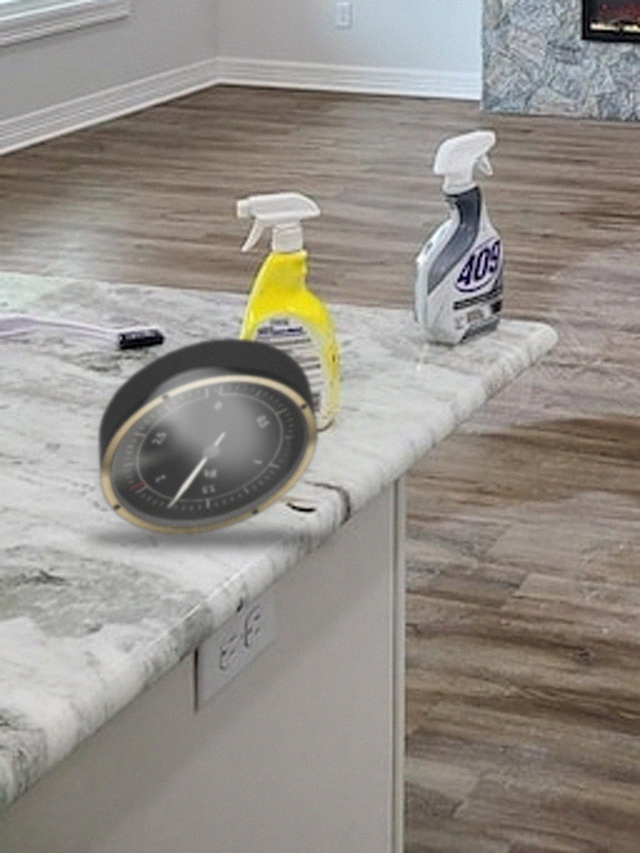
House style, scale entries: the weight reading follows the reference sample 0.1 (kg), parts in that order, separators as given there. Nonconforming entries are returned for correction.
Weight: 1.75 (kg)
